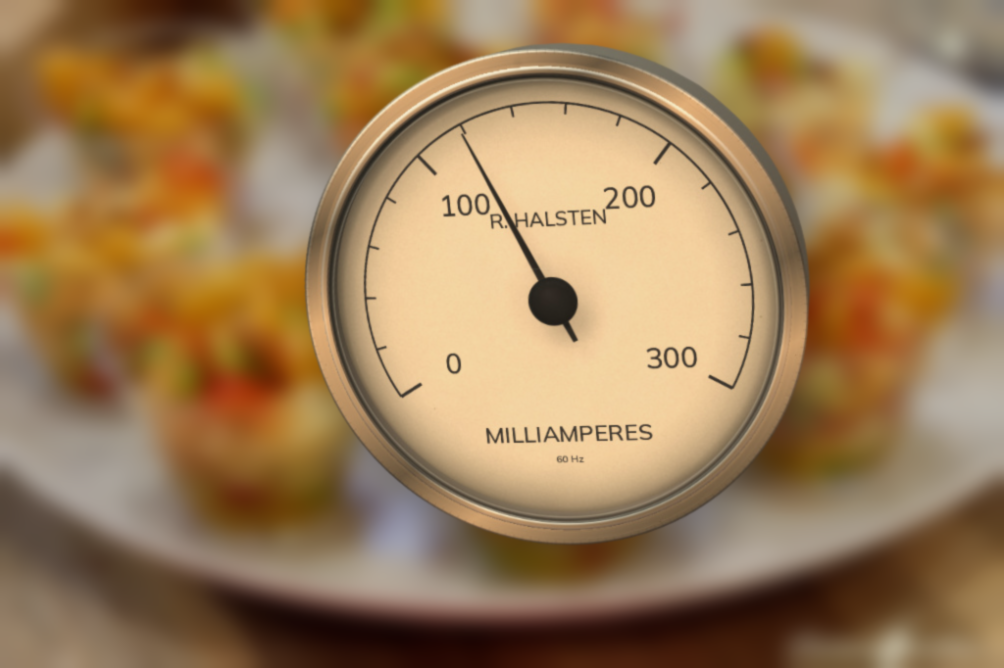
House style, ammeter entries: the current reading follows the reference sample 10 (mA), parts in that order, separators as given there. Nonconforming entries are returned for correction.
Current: 120 (mA)
